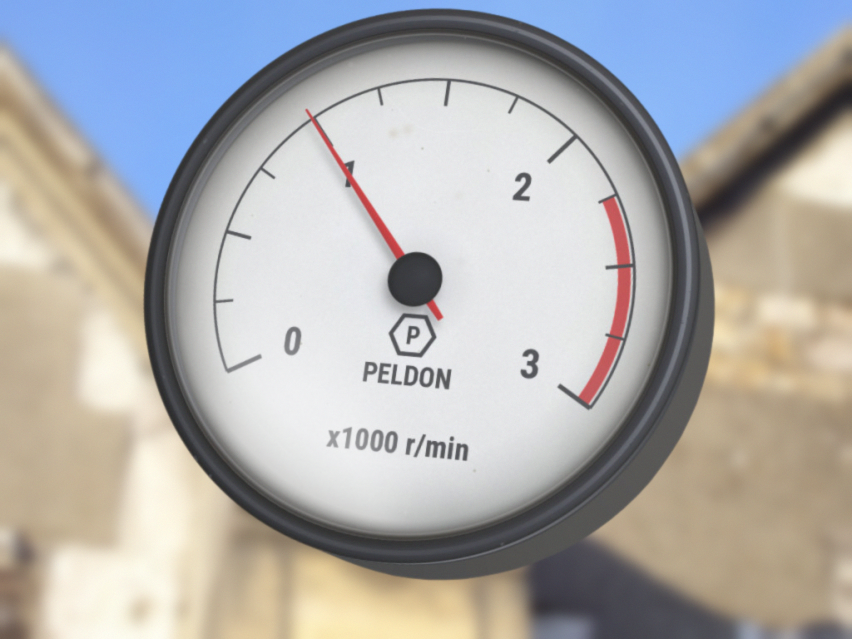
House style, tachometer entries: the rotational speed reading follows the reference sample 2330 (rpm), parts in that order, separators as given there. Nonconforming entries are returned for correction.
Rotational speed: 1000 (rpm)
